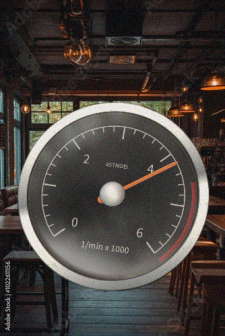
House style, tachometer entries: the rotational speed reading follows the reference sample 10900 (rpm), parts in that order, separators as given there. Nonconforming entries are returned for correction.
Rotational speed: 4200 (rpm)
